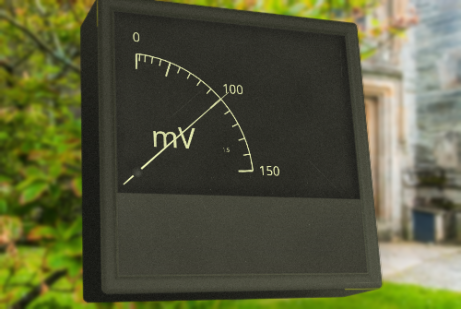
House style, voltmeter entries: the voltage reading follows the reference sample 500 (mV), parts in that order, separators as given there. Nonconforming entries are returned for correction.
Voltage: 100 (mV)
